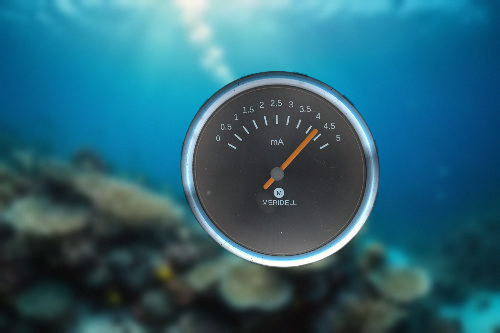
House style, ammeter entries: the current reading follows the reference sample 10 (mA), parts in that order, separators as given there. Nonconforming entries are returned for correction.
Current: 4.25 (mA)
